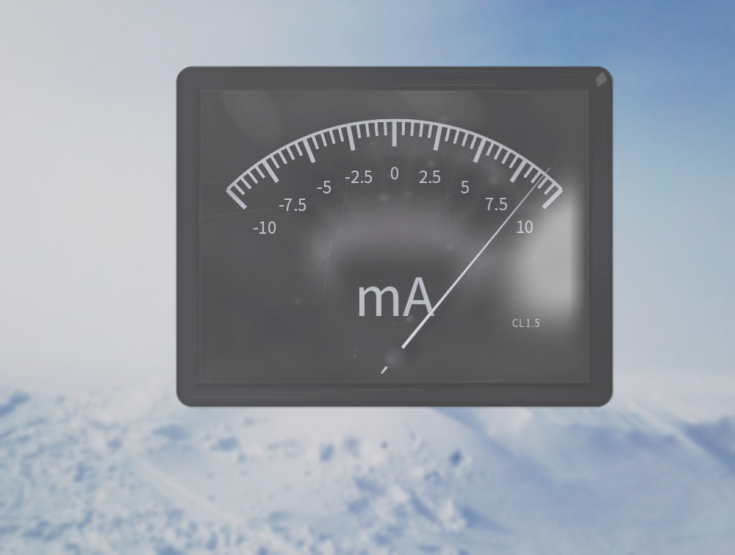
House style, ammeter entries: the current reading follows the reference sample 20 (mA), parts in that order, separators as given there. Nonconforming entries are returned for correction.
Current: 8.75 (mA)
